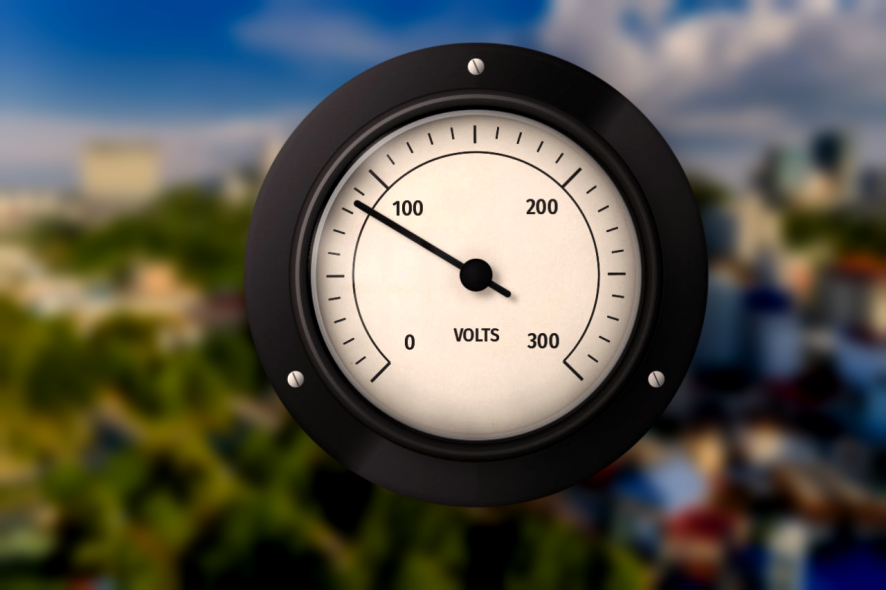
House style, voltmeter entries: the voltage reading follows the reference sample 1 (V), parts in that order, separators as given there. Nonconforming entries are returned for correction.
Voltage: 85 (V)
